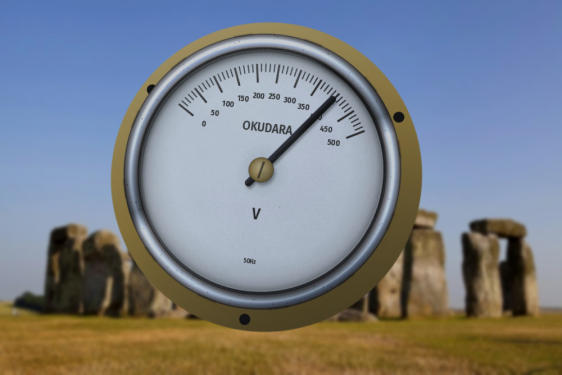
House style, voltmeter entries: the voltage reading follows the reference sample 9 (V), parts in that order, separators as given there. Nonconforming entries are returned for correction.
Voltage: 400 (V)
